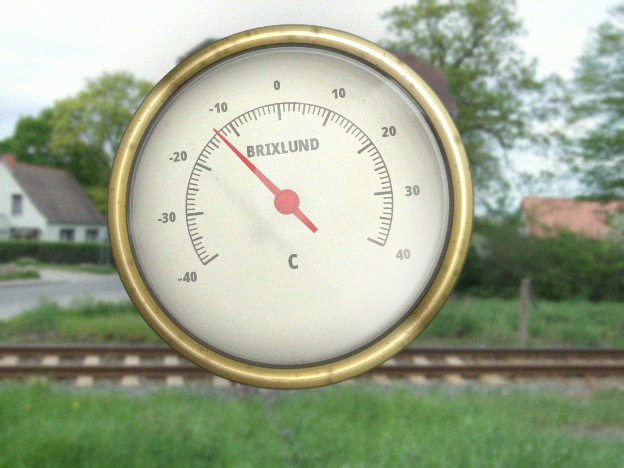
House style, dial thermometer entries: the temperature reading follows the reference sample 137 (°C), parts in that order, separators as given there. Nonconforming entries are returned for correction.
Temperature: -13 (°C)
